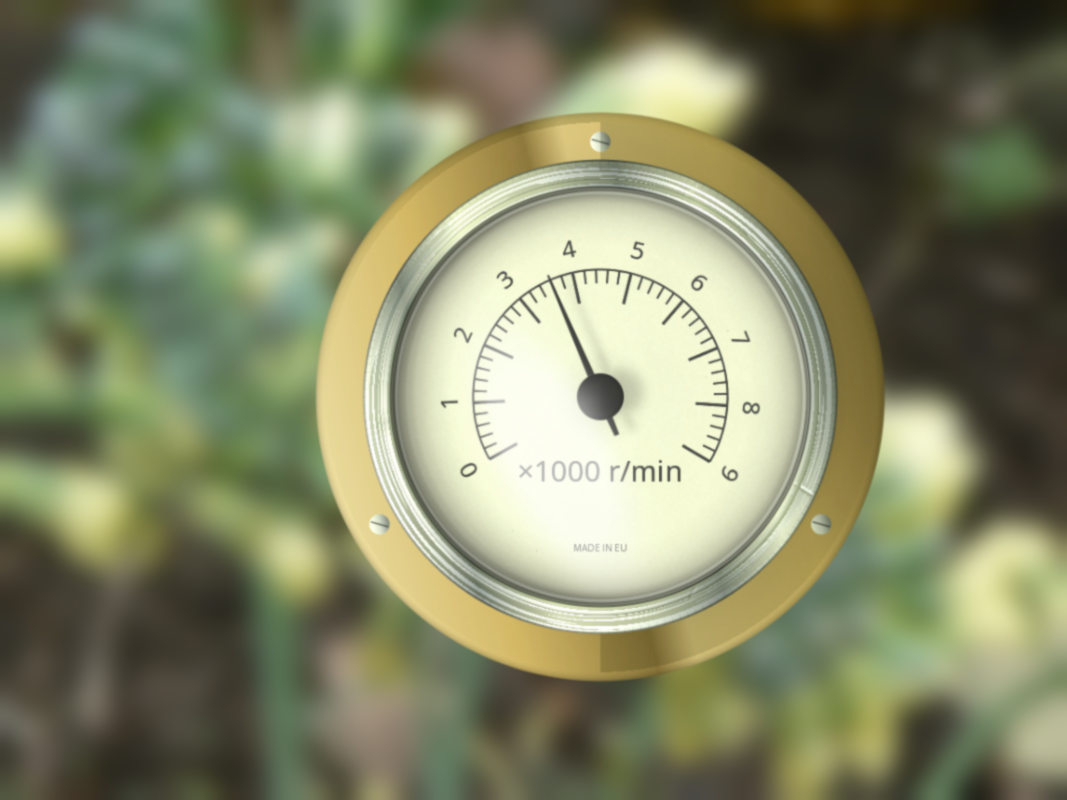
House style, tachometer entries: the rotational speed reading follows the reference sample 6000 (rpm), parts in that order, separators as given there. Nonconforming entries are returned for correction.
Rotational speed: 3600 (rpm)
